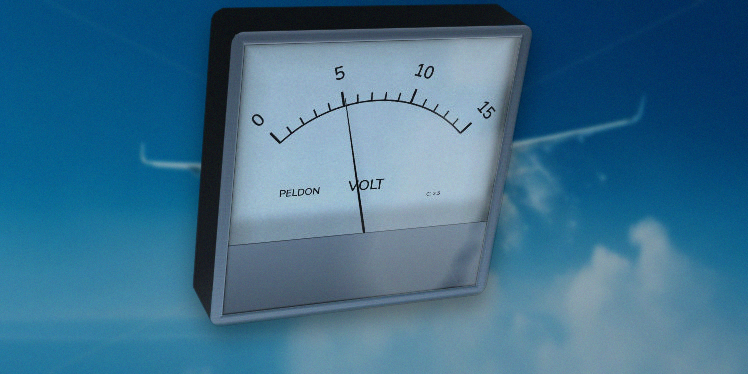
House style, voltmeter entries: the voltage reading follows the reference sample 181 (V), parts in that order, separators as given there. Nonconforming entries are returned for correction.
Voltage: 5 (V)
